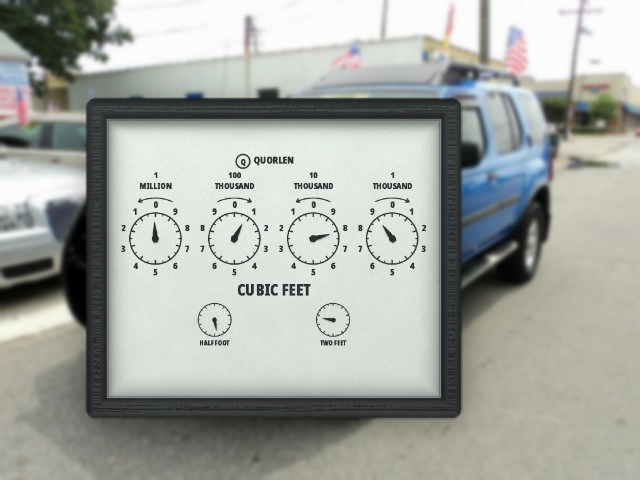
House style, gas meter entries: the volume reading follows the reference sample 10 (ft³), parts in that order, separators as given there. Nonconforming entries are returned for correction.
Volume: 7900 (ft³)
